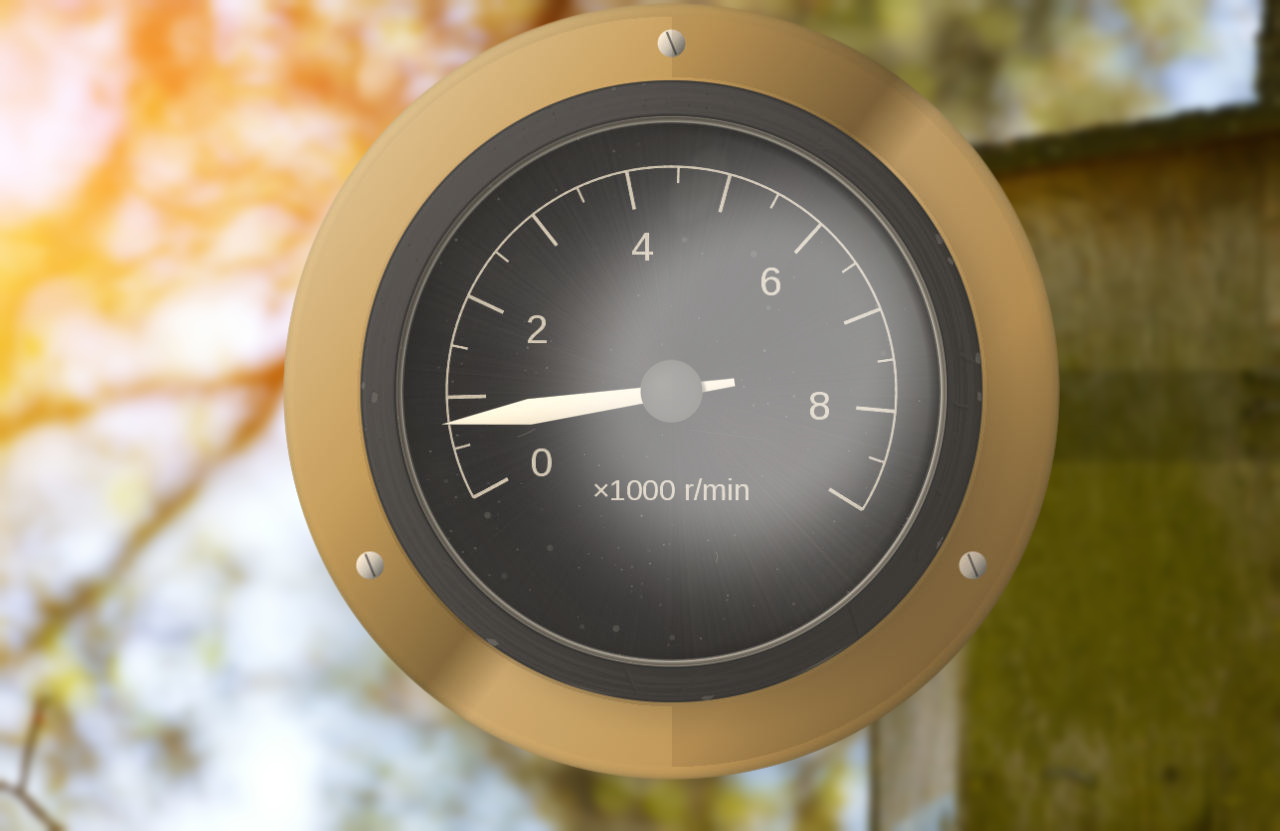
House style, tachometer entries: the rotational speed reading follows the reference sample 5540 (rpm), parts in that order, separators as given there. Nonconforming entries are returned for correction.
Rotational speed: 750 (rpm)
